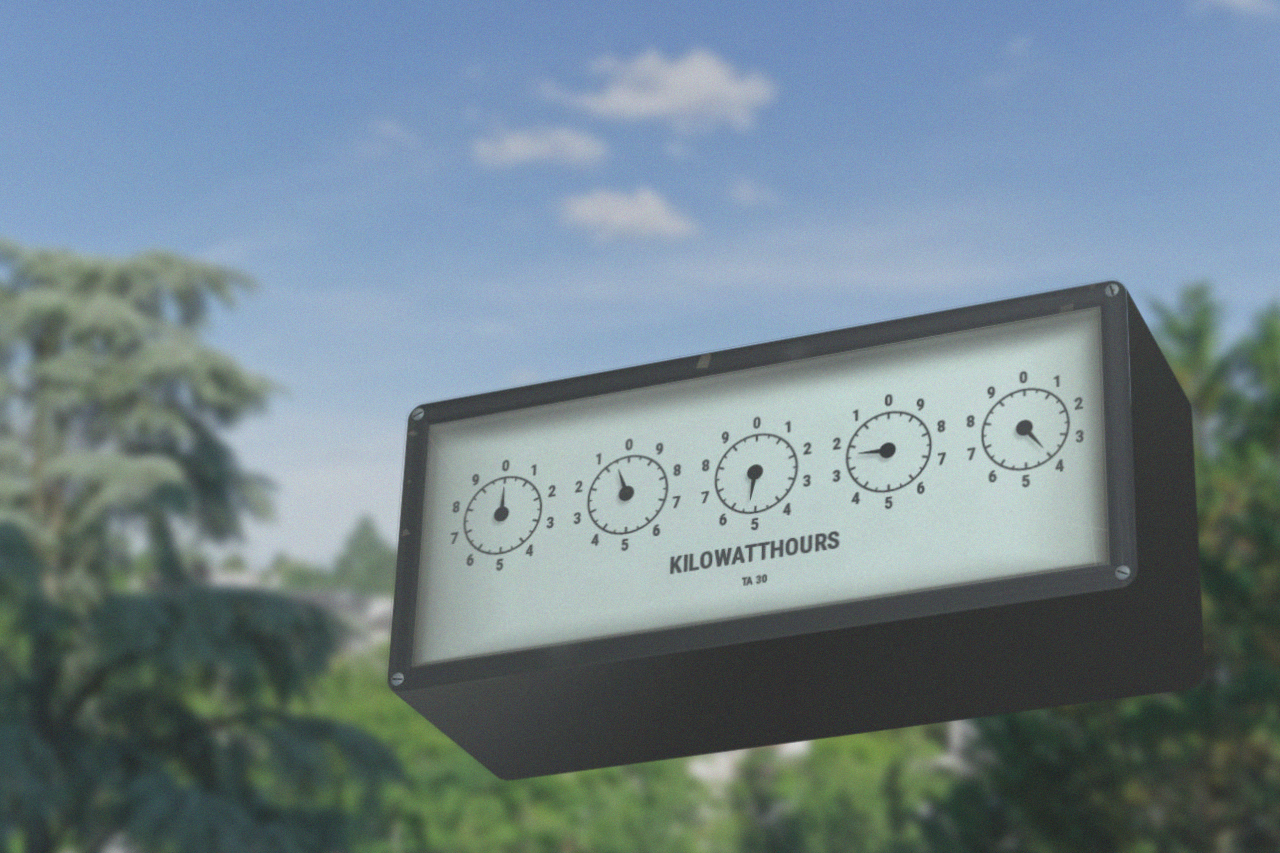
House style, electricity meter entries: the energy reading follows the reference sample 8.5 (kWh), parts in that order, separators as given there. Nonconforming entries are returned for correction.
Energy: 524 (kWh)
